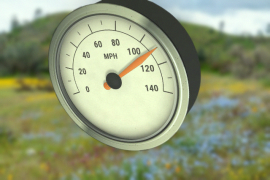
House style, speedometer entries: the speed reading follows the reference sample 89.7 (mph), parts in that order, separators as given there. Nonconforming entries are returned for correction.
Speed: 110 (mph)
